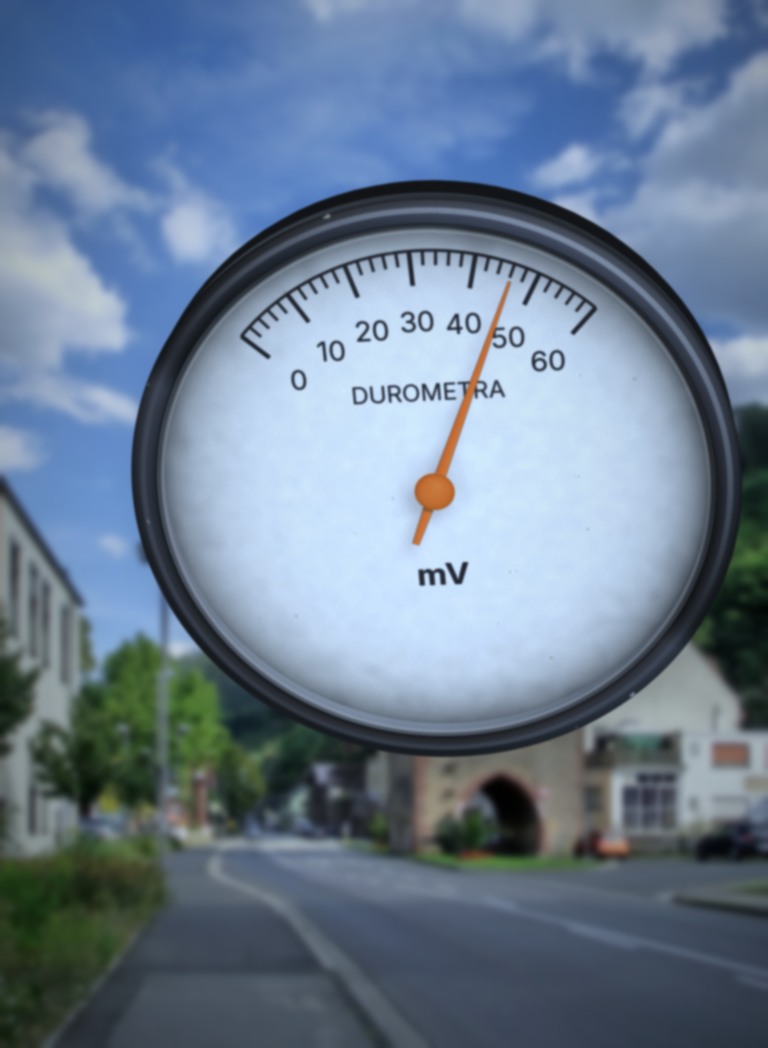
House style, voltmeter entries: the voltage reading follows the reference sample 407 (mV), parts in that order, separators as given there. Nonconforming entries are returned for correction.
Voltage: 46 (mV)
